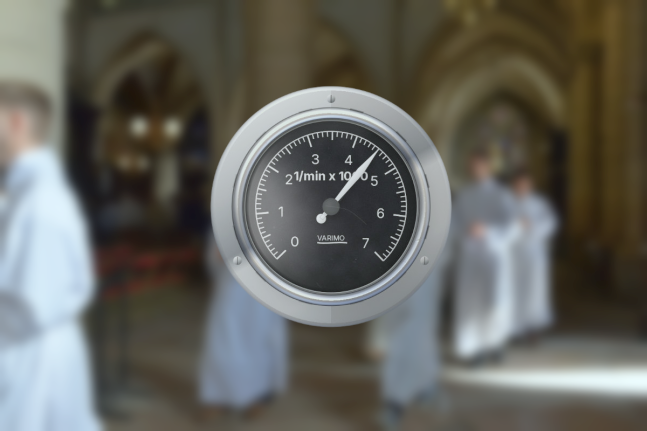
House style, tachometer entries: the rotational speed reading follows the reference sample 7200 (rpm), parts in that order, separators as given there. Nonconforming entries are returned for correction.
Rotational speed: 4500 (rpm)
